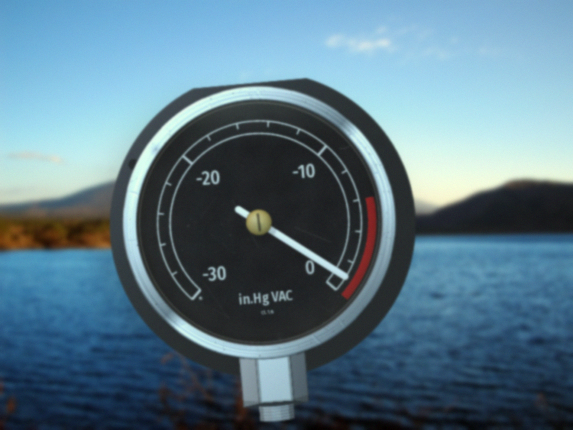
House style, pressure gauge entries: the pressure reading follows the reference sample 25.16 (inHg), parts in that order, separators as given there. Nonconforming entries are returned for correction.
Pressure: -1 (inHg)
